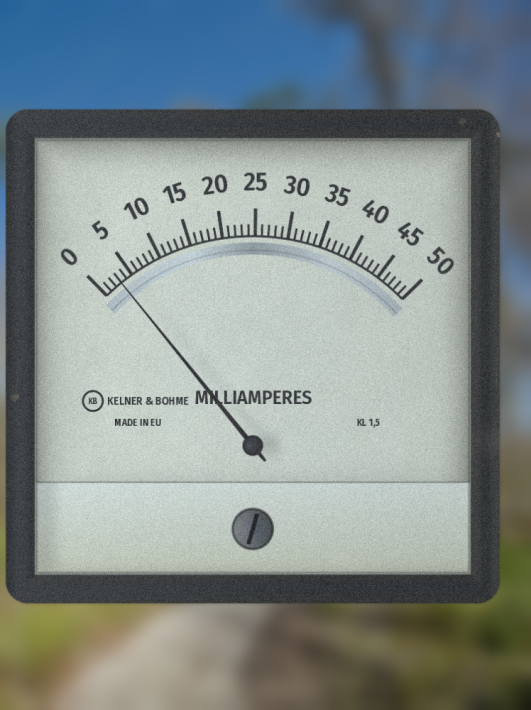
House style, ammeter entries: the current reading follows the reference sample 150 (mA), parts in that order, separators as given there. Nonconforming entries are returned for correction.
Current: 3 (mA)
